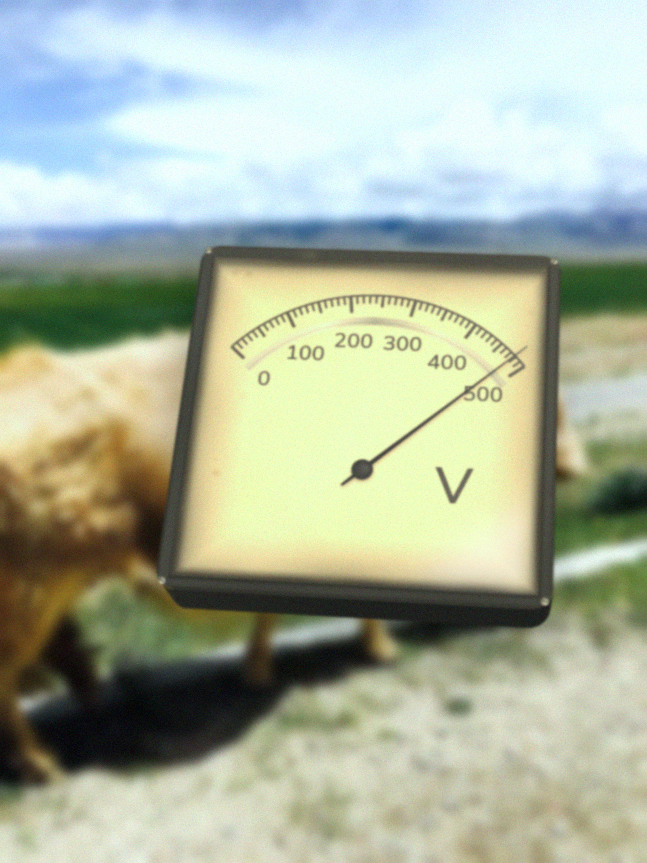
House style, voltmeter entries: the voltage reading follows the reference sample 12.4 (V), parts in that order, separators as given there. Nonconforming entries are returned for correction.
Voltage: 480 (V)
